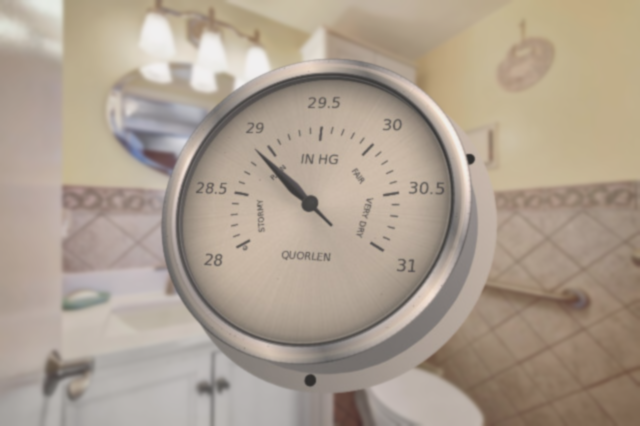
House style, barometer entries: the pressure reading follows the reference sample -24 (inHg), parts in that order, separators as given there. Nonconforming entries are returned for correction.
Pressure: 28.9 (inHg)
